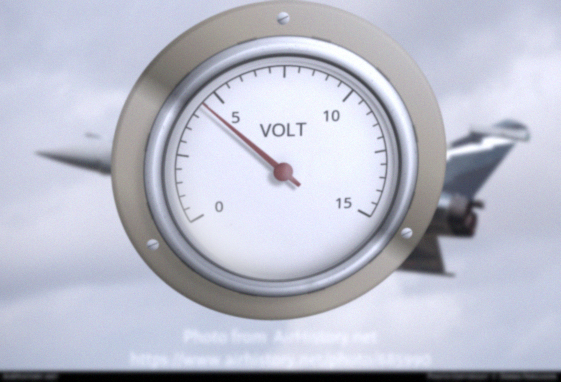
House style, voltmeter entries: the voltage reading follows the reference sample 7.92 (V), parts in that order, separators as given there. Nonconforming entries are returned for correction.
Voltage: 4.5 (V)
